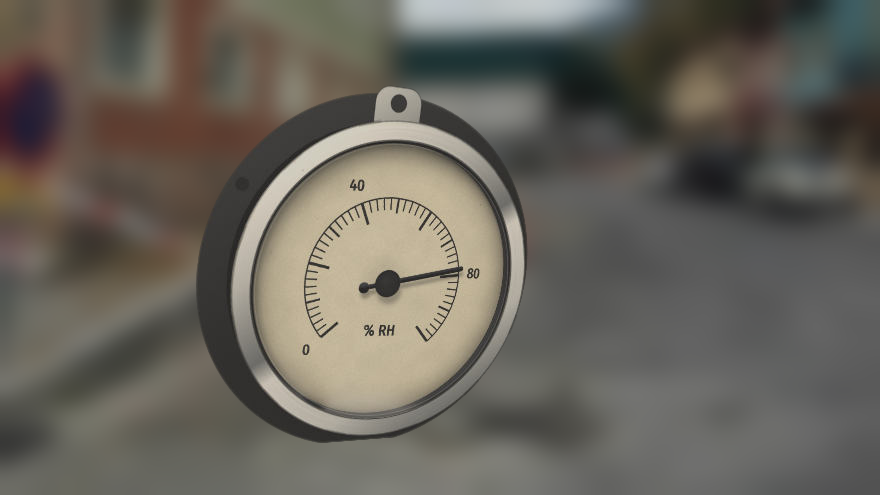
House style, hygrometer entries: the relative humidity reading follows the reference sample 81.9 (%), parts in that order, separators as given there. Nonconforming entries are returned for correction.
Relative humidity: 78 (%)
